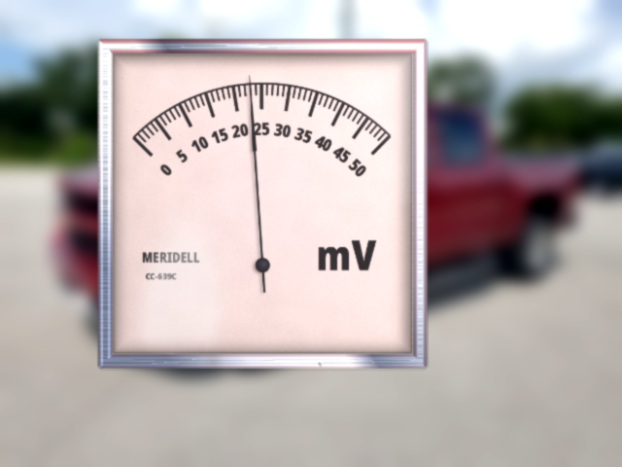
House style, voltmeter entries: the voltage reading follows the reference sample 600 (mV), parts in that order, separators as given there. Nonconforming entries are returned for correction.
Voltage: 23 (mV)
